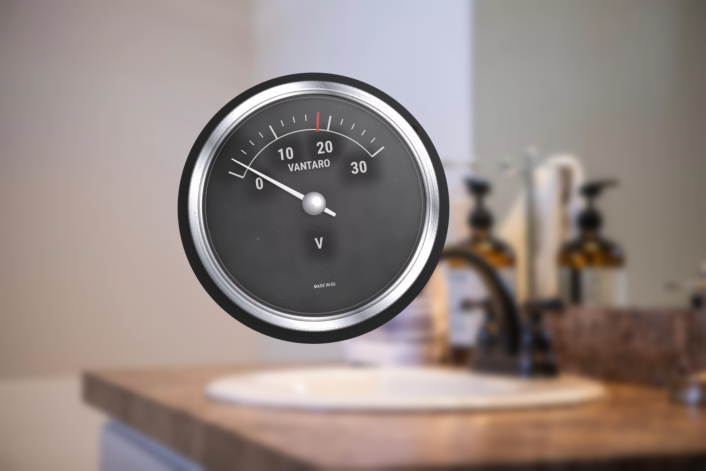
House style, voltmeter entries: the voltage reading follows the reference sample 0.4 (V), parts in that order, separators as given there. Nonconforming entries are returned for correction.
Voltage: 2 (V)
